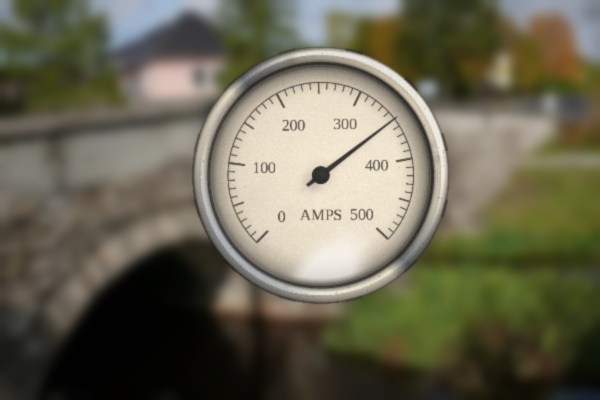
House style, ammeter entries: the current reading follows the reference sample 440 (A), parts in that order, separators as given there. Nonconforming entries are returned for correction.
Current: 350 (A)
